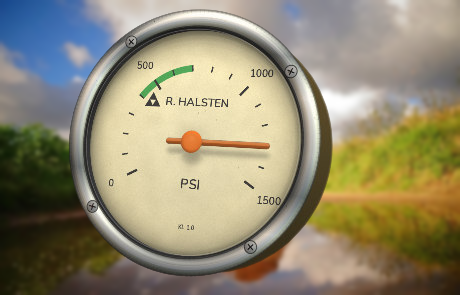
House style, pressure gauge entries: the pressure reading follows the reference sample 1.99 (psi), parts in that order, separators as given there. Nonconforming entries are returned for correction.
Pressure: 1300 (psi)
